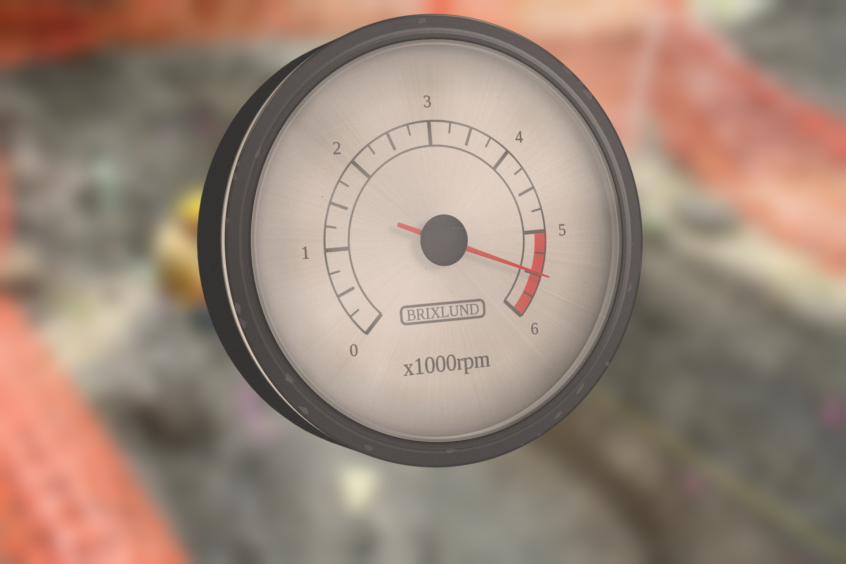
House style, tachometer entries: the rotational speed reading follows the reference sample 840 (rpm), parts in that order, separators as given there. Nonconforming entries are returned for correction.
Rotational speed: 5500 (rpm)
